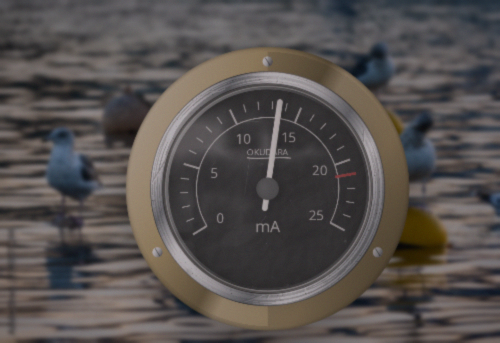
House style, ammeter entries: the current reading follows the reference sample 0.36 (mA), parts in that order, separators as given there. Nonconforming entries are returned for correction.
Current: 13.5 (mA)
